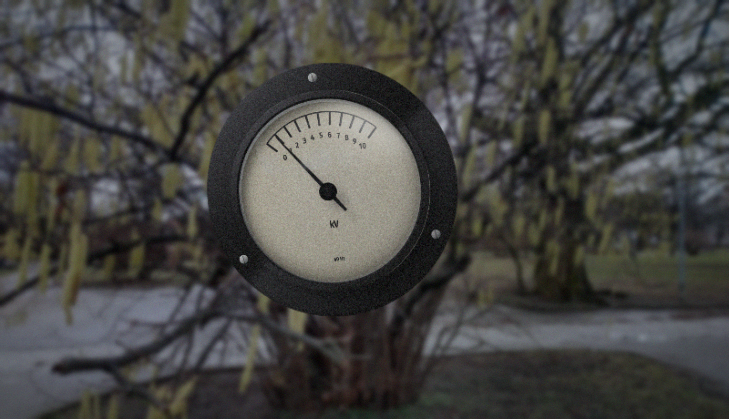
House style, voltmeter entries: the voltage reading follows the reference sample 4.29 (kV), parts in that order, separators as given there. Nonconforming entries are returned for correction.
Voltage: 1 (kV)
